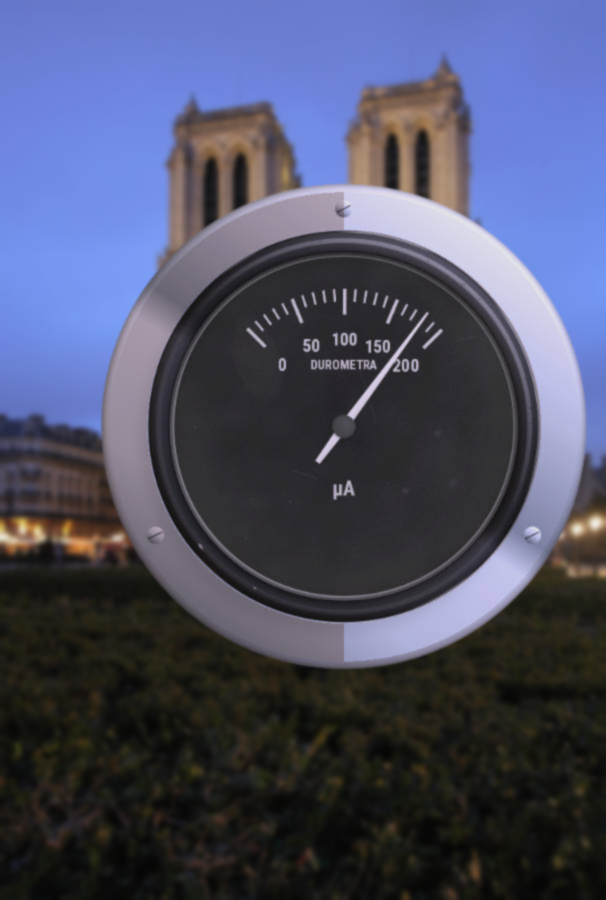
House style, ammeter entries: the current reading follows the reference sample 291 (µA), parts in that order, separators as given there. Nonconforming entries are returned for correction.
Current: 180 (µA)
